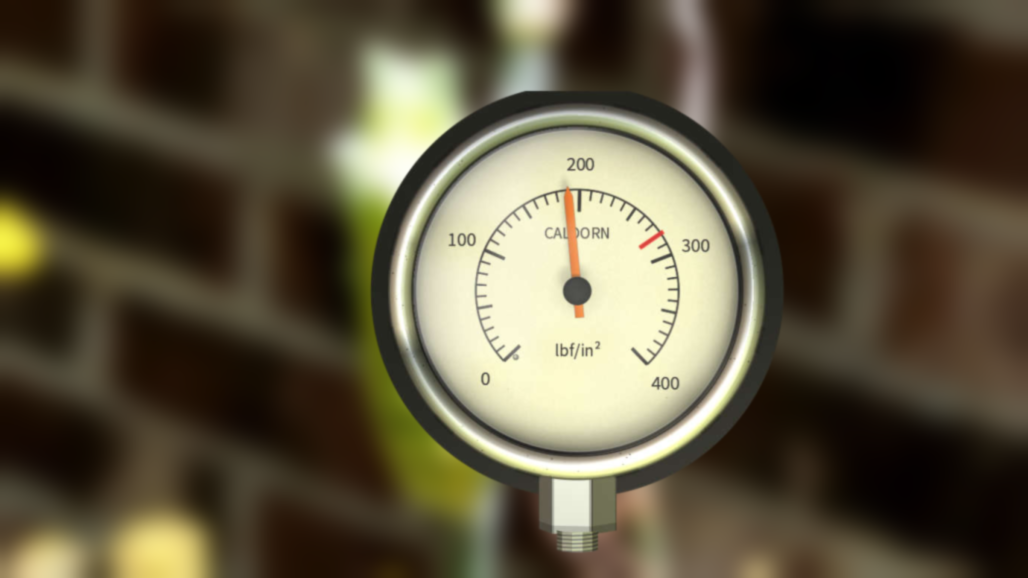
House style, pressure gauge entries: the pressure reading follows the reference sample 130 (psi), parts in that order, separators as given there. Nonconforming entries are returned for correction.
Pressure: 190 (psi)
